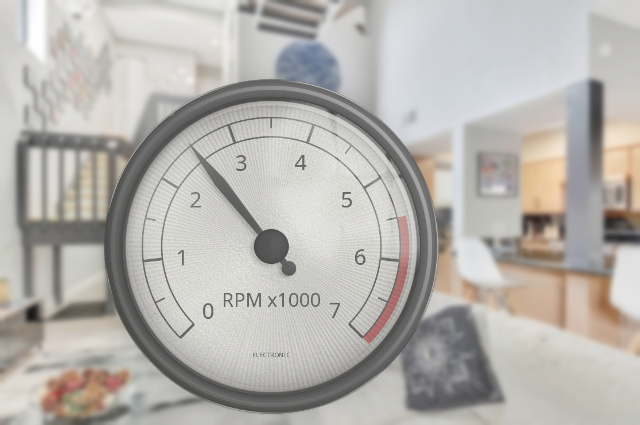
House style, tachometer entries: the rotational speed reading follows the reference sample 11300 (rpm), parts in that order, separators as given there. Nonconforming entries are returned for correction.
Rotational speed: 2500 (rpm)
